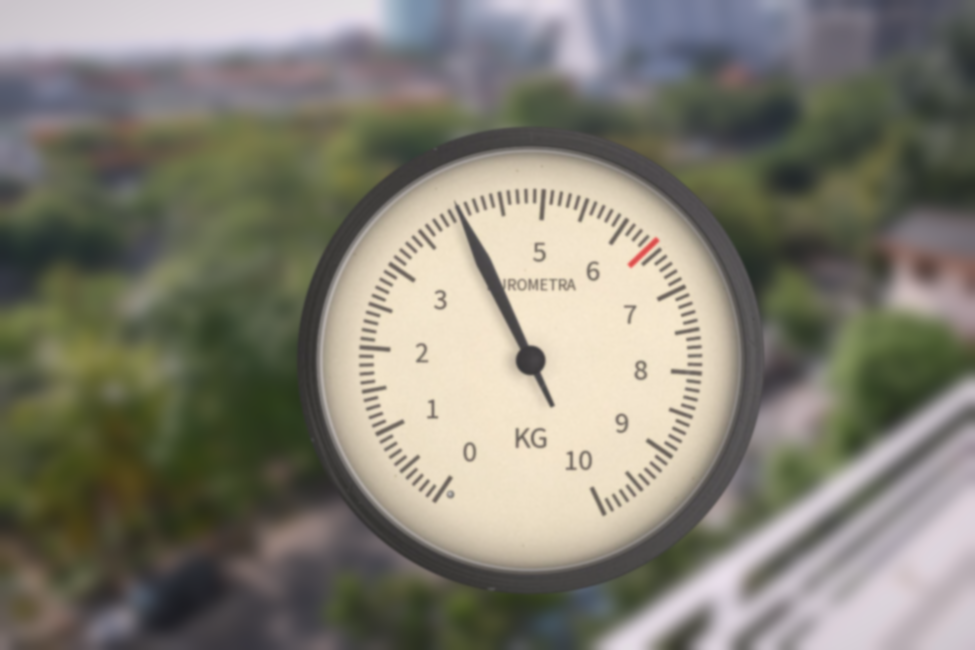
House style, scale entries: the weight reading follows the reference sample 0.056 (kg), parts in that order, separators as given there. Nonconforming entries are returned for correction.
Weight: 4 (kg)
